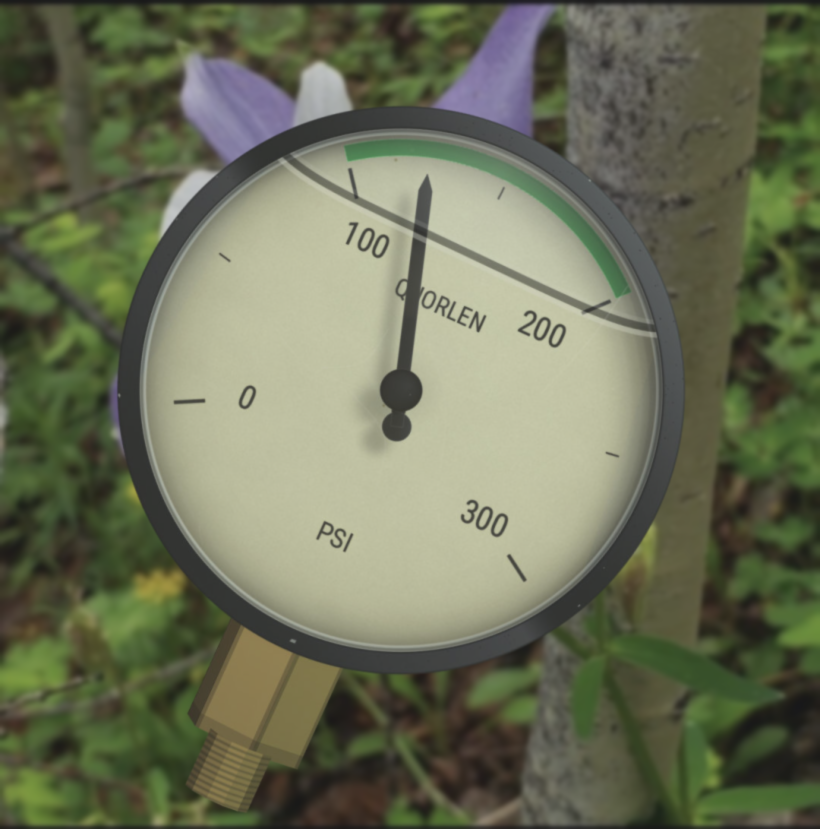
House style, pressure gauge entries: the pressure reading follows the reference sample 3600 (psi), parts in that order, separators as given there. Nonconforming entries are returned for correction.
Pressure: 125 (psi)
